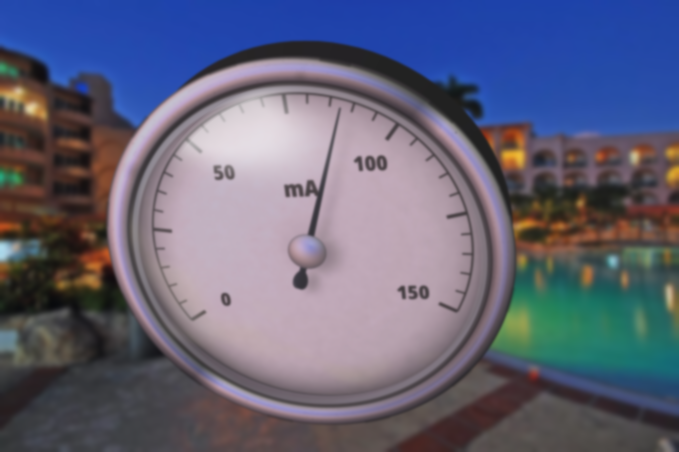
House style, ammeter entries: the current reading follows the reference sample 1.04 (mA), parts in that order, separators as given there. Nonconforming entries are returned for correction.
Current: 87.5 (mA)
